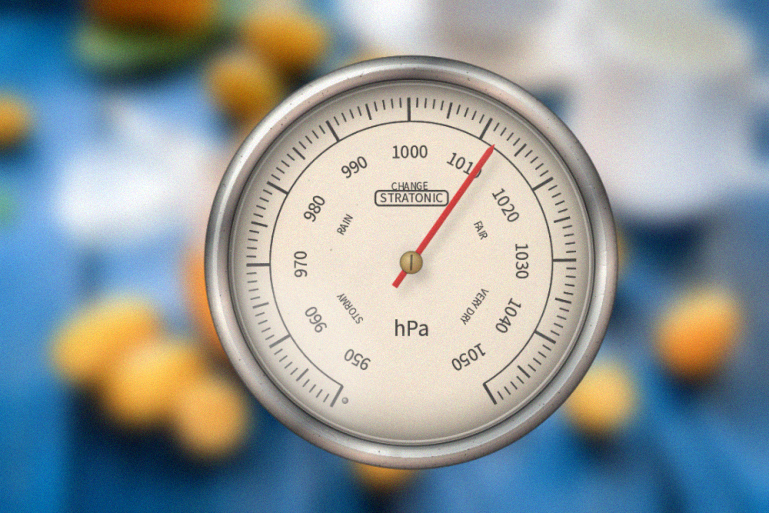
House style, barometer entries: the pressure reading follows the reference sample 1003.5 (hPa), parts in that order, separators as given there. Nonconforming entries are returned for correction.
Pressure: 1012 (hPa)
